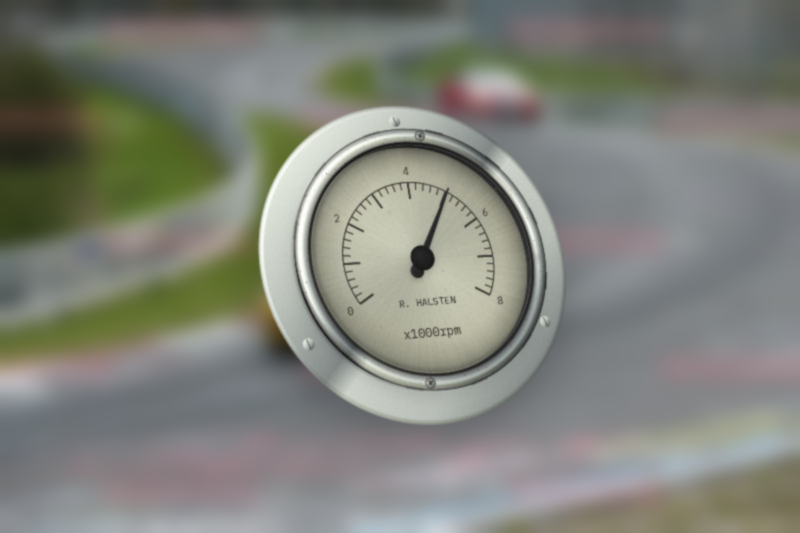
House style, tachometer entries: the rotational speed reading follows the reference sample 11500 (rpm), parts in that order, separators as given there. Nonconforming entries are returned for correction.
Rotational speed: 5000 (rpm)
